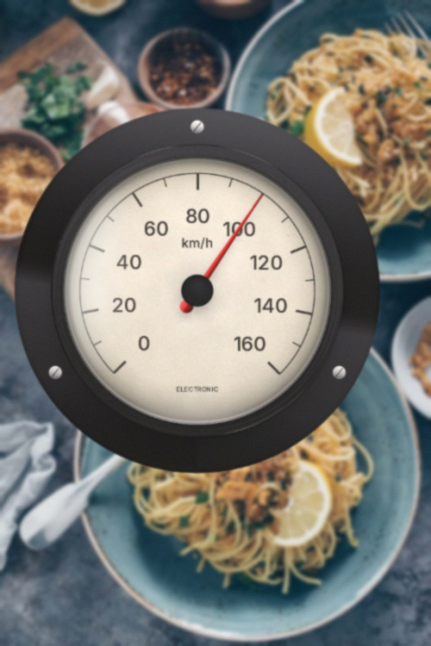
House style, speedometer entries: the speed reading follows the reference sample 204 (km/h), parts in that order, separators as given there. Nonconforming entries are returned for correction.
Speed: 100 (km/h)
